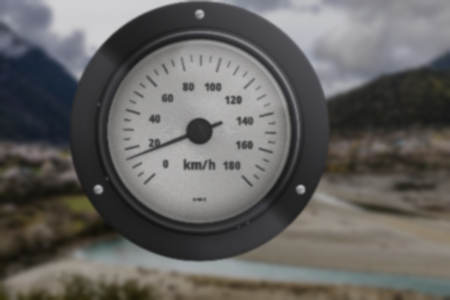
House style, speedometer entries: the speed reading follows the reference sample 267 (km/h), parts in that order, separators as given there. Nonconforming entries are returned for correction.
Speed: 15 (km/h)
